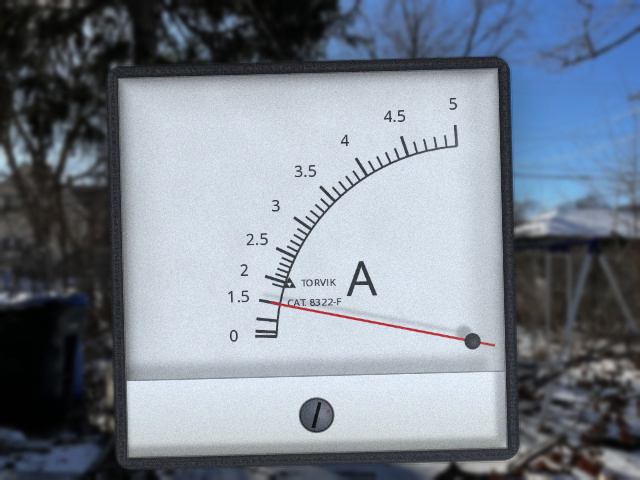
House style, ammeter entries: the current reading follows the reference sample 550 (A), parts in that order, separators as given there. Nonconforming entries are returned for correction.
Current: 1.5 (A)
